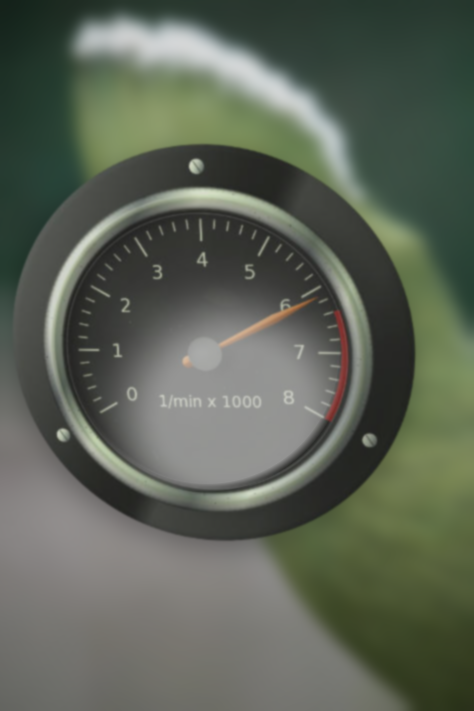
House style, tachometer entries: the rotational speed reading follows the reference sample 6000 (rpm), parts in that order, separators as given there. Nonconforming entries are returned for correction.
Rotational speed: 6100 (rpm)
